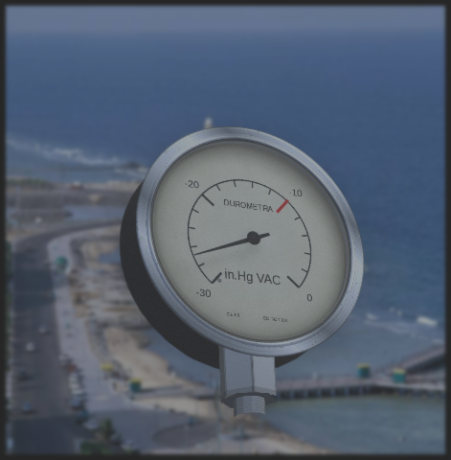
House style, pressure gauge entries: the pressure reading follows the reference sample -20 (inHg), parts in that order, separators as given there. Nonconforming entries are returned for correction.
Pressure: -27 (inHg)
